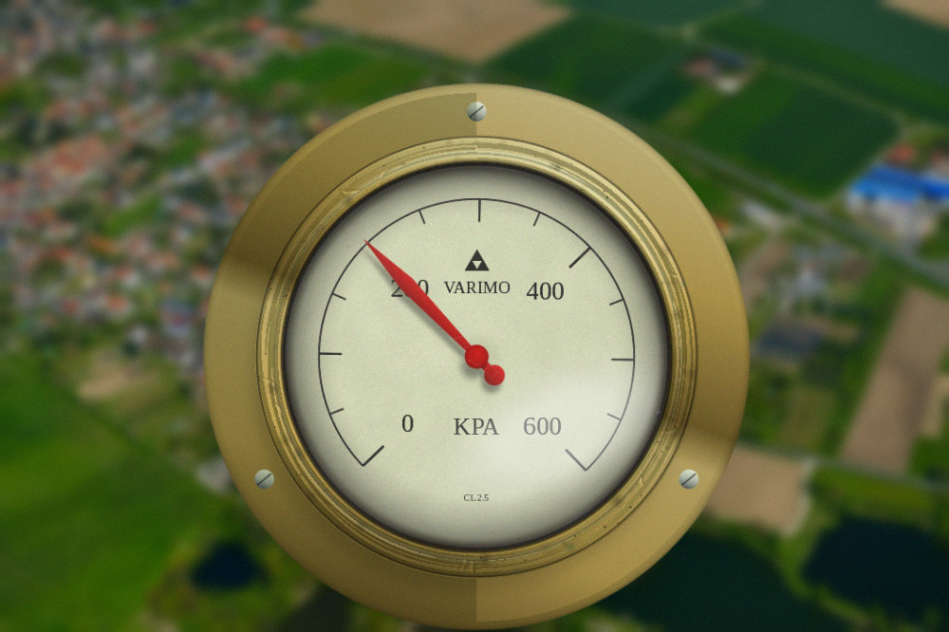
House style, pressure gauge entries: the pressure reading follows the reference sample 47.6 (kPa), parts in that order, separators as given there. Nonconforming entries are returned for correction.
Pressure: 200 (kPa)
